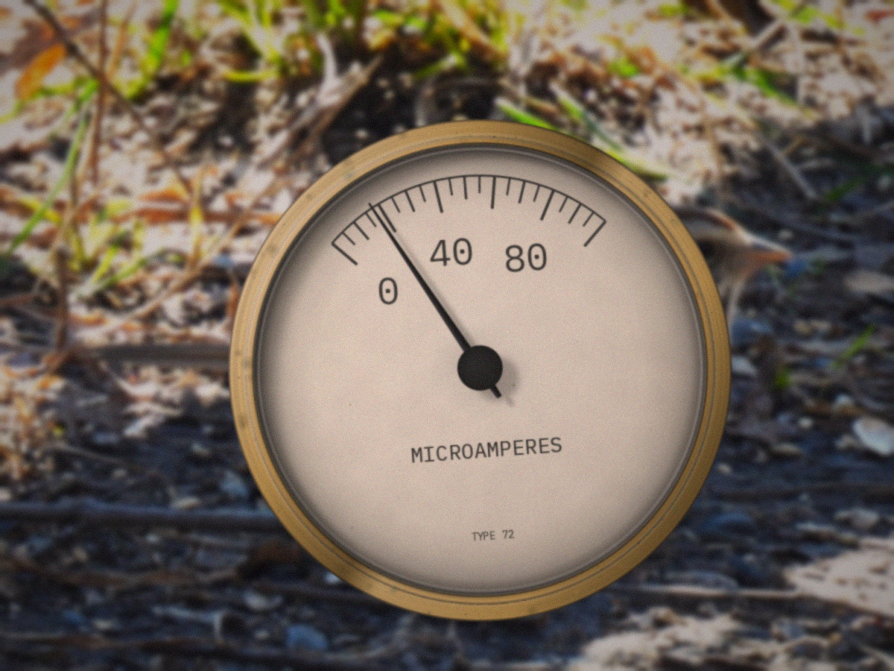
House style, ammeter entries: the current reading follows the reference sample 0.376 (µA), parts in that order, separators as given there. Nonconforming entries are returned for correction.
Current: 17.5 (µA)
